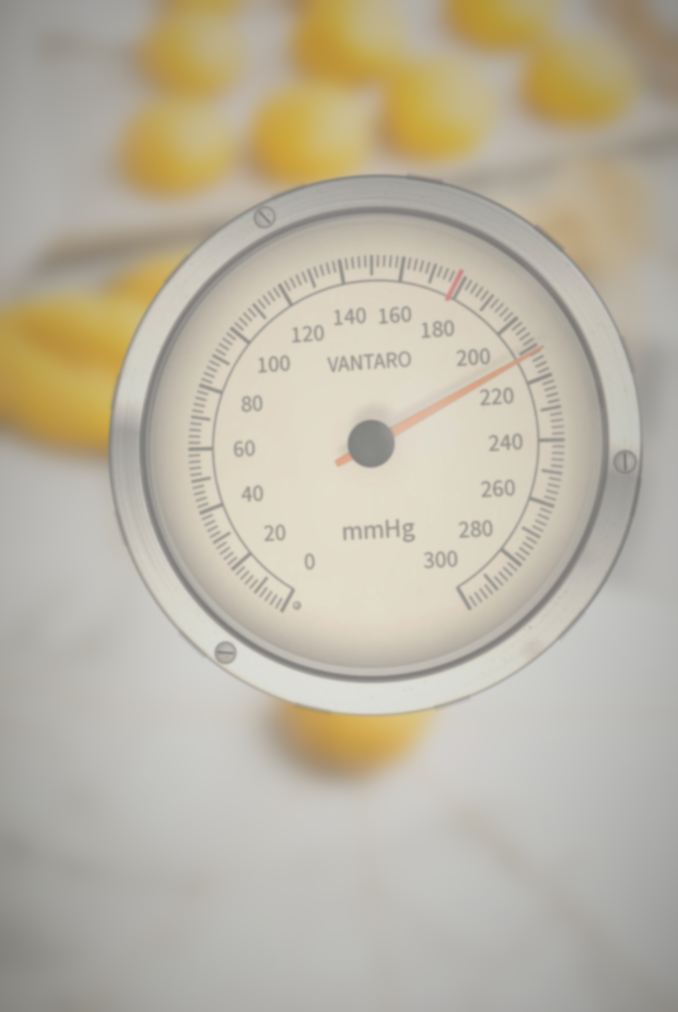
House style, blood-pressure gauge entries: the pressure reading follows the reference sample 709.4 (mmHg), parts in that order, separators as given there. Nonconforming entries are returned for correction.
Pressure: 212 (mmHg)
